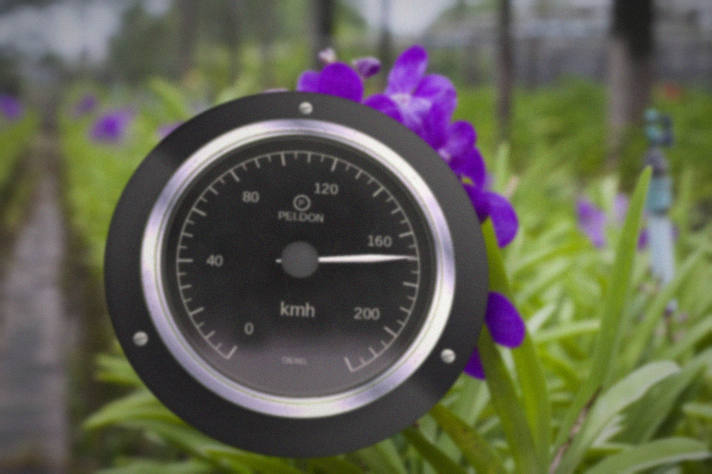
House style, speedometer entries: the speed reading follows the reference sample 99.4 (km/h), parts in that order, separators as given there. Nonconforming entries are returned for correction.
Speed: 170 (km/h)
